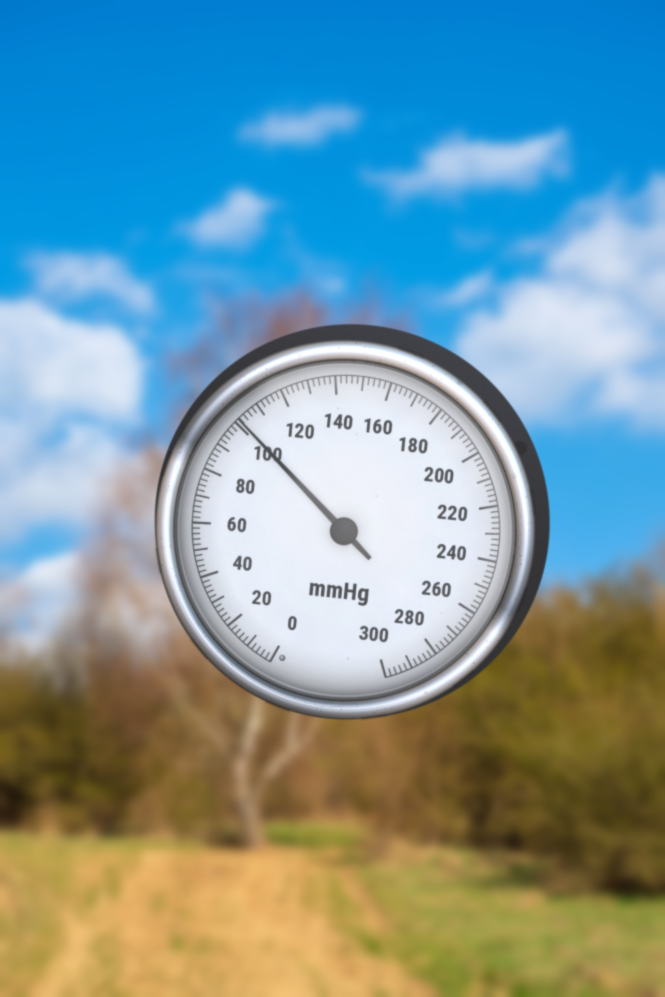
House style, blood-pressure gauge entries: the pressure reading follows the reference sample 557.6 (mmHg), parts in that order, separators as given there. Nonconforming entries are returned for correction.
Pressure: 102 (mmHg)
